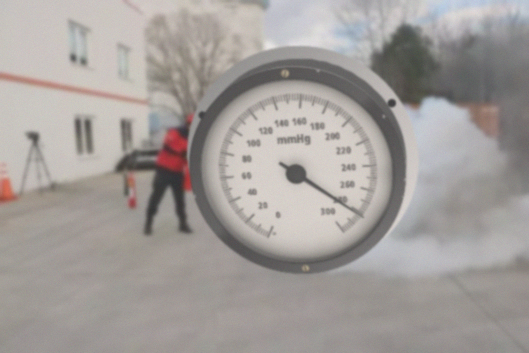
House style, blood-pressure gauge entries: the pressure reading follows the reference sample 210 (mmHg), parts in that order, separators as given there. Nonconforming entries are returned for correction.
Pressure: 280 (mmHg)
